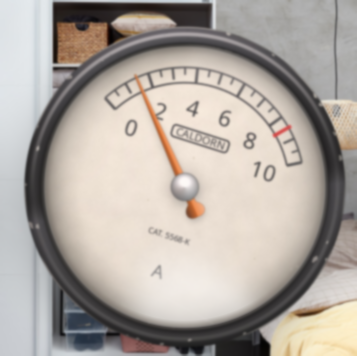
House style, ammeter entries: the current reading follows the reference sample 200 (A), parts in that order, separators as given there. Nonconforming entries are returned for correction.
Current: 1.5 (A)
